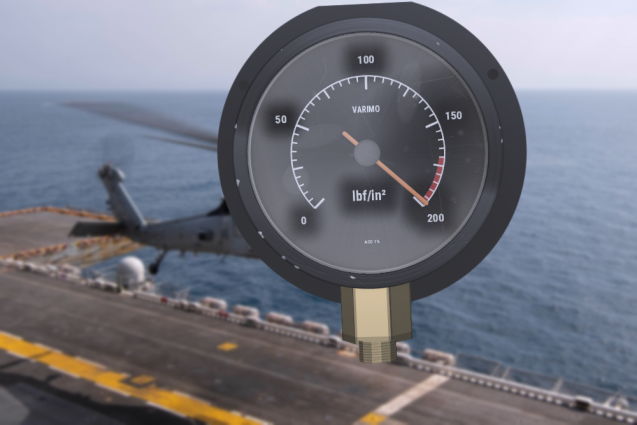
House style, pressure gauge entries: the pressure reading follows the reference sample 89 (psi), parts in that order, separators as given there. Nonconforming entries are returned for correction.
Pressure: 197.5 (psi)
